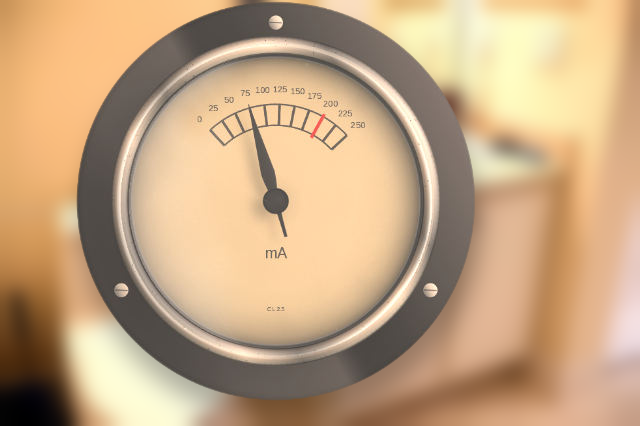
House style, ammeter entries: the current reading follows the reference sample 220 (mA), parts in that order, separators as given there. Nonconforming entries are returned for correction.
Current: 75 (mA)
